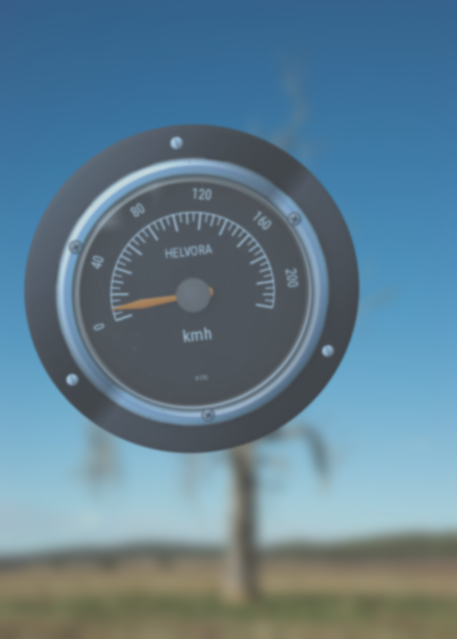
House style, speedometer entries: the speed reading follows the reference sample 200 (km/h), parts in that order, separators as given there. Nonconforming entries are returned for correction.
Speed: 10 (km/h)
